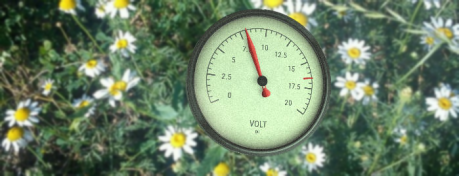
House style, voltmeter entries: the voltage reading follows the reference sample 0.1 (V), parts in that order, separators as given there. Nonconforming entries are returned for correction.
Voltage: 8 (V)
